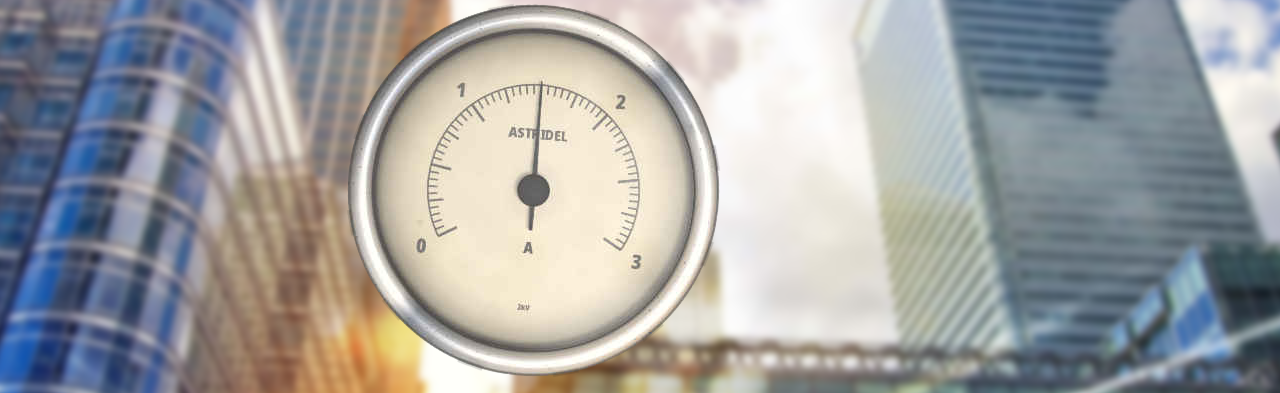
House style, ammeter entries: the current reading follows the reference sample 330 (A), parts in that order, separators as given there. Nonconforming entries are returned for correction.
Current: 1.5 (A)
